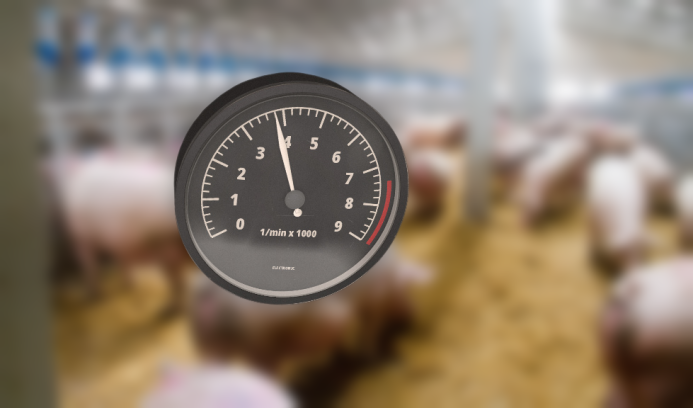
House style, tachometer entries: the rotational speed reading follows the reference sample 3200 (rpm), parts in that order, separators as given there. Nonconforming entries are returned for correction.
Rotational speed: 3800 (rpm)
